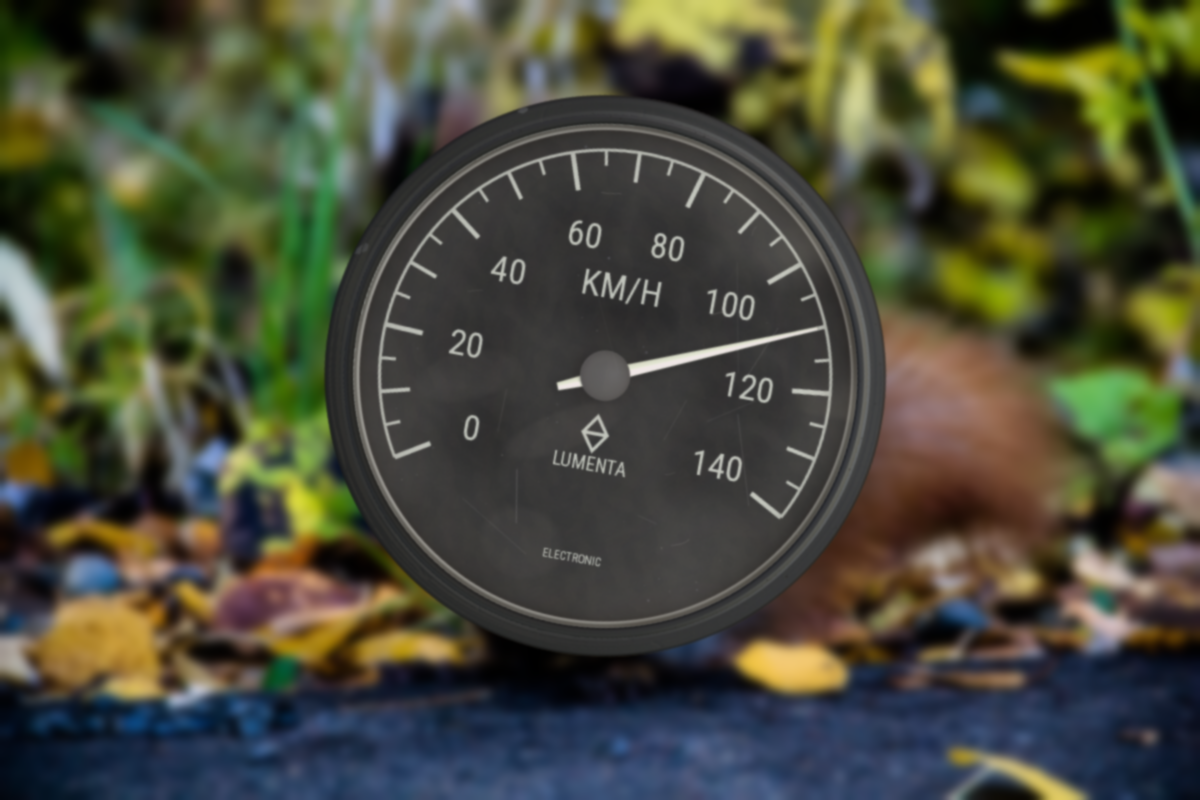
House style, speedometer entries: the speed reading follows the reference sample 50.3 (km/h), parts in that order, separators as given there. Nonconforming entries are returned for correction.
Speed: 110 (km/h)
